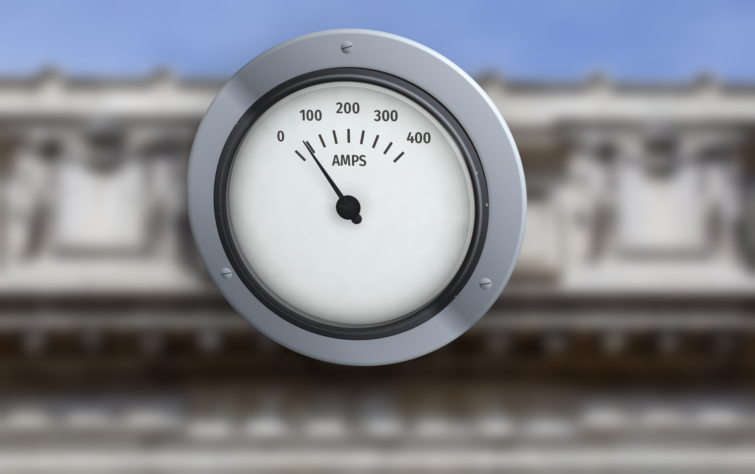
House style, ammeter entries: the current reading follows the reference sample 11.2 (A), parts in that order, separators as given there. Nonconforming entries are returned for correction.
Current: 50 (A)
